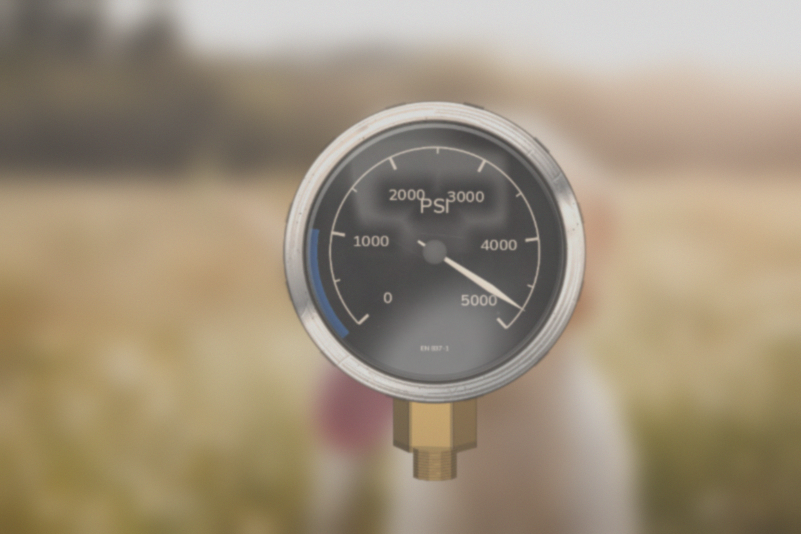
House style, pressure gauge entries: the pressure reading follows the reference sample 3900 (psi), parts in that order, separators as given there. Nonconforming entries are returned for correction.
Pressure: 4750 (psi)
